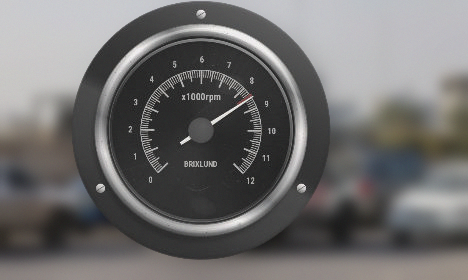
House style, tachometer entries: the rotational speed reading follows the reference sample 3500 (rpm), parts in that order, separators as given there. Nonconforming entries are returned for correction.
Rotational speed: 8500 (rpm)
